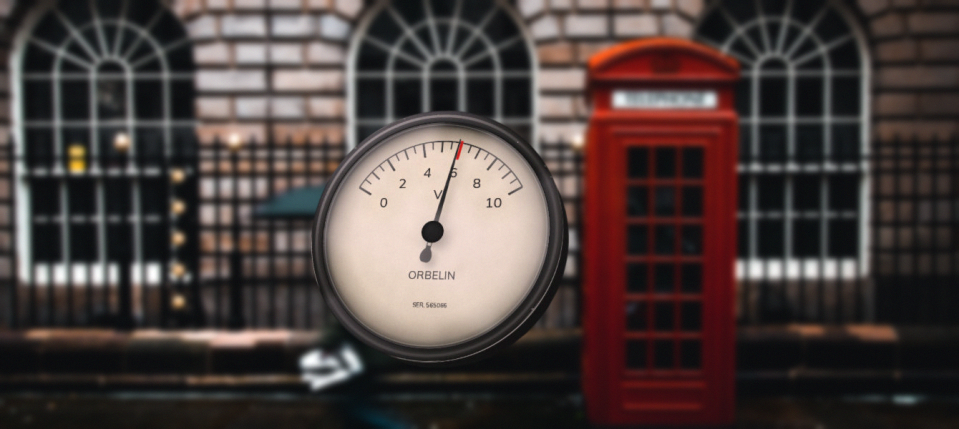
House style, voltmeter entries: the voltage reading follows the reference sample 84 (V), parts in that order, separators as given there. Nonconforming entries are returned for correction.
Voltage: 6 (V)
